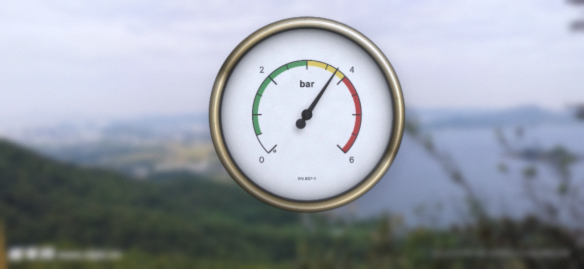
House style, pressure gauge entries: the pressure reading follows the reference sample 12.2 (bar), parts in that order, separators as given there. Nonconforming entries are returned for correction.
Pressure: 3.75 (bar)
